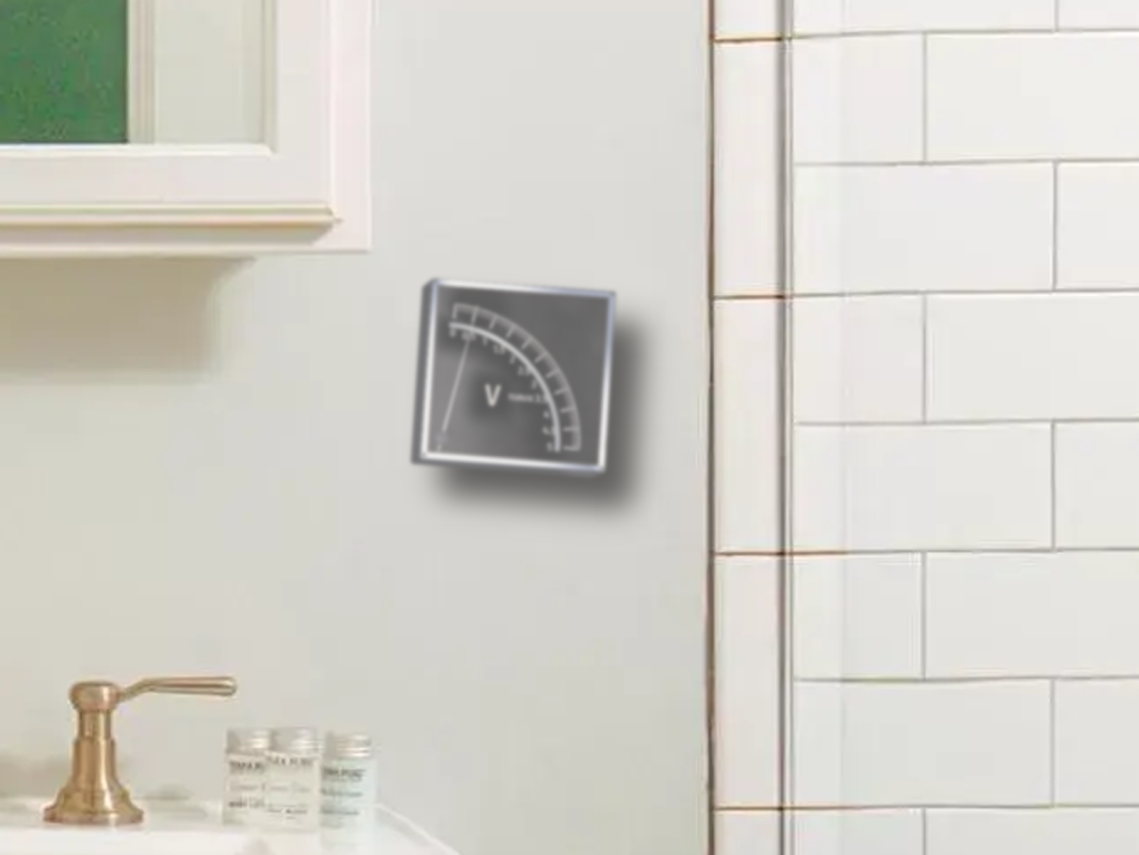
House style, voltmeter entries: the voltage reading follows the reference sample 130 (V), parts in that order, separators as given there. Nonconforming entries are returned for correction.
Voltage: 0.5 (V)
